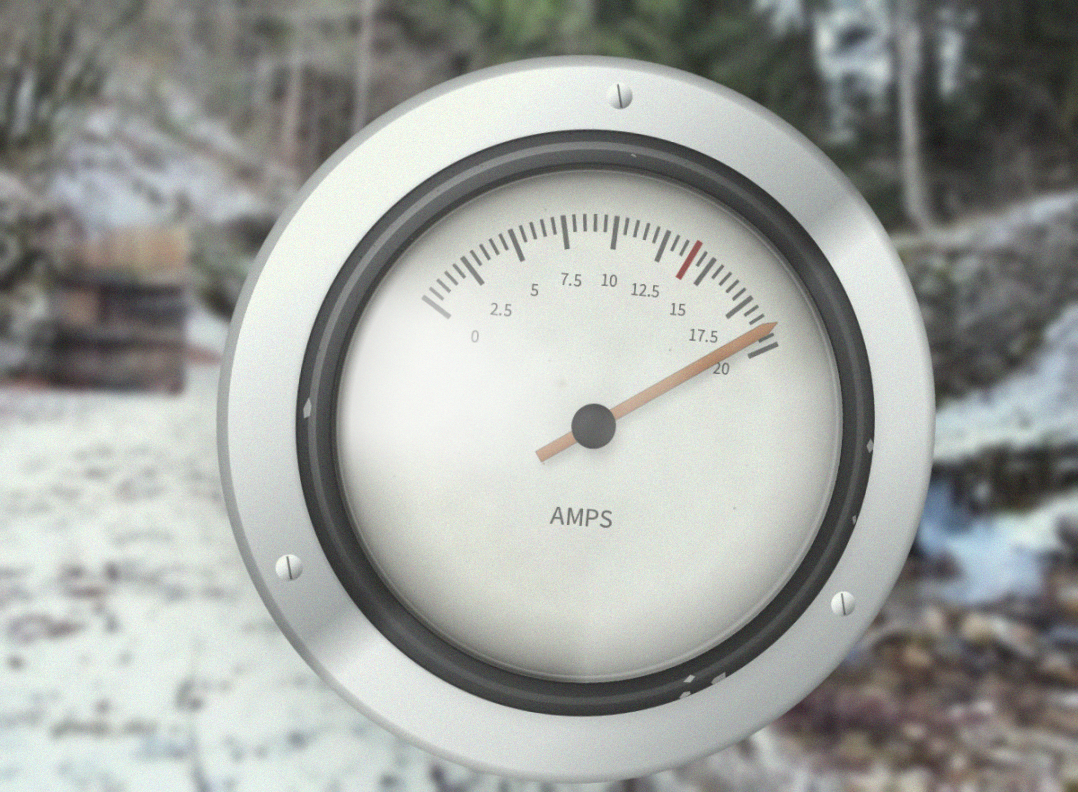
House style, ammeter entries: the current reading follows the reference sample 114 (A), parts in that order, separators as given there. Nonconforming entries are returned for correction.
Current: 19 (A)
